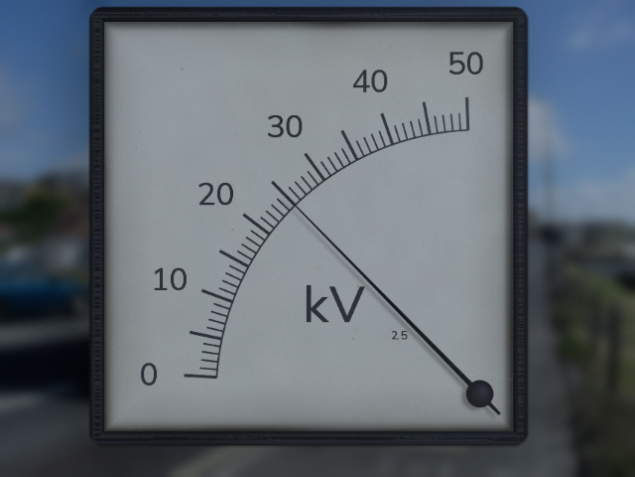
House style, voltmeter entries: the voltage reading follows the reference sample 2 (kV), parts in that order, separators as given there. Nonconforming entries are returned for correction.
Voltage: 25 (kV)
